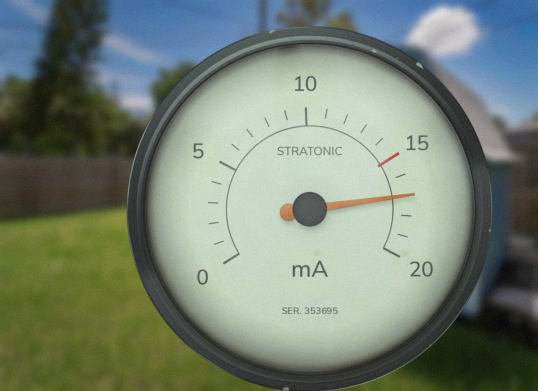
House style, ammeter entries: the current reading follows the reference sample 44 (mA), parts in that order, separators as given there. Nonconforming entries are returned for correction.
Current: 17 (mA)
